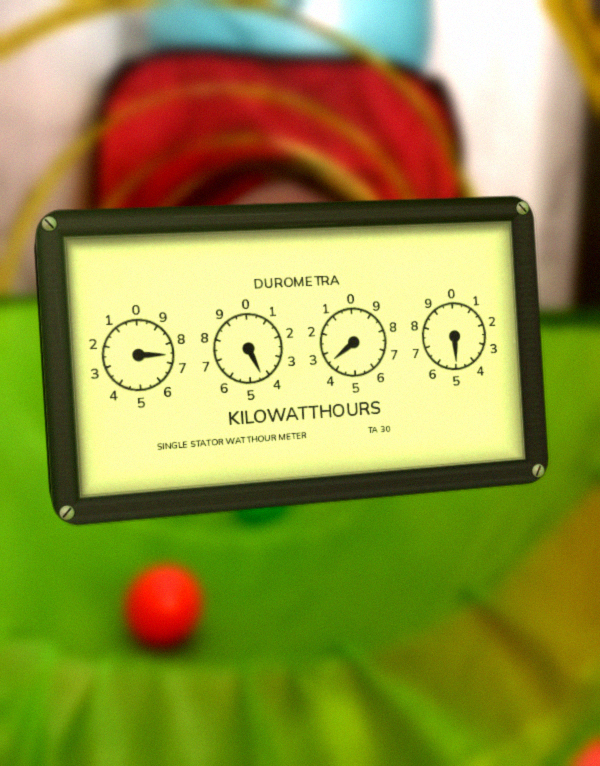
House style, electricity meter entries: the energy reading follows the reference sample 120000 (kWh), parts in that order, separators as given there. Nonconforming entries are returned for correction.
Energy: 7435 (kWh)
